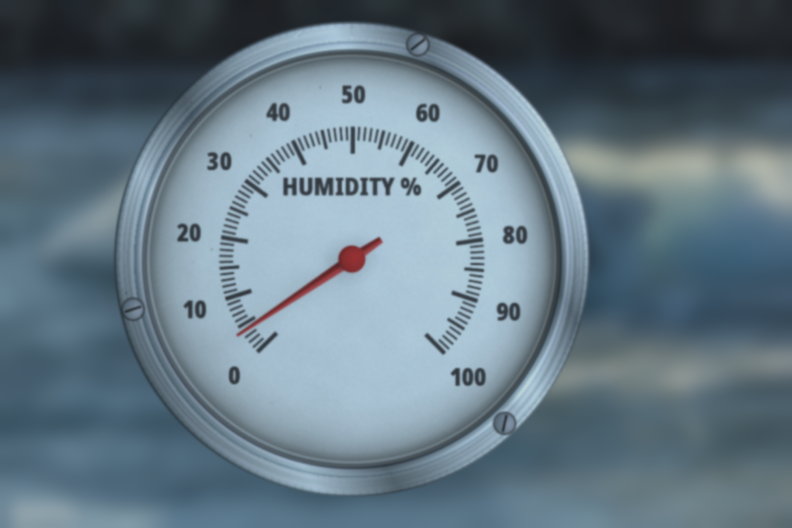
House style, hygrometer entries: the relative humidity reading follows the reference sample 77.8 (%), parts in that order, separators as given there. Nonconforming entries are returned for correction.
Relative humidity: 4 (%)
